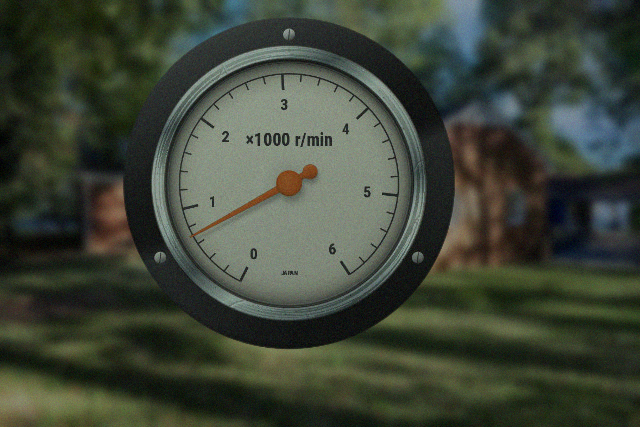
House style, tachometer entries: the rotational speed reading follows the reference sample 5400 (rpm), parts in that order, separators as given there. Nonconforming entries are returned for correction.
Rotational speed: 700 (rpm)
